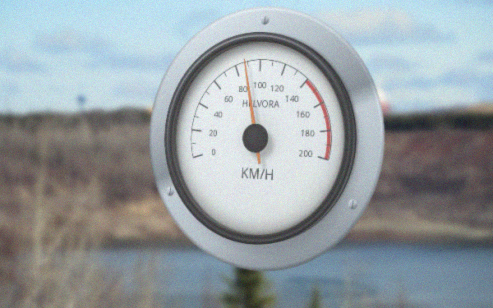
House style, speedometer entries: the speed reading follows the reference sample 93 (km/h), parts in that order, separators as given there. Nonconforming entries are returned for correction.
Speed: 90 (km/h)
